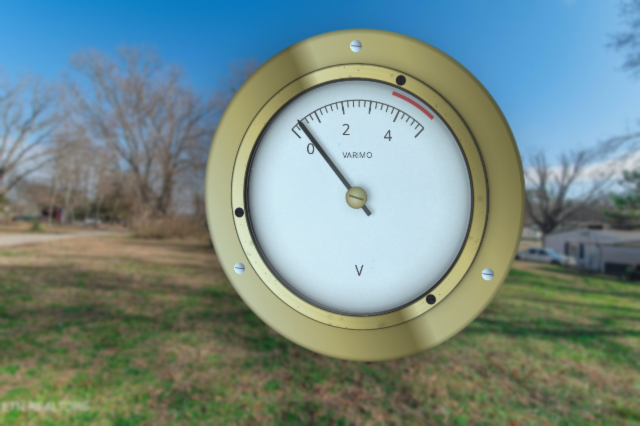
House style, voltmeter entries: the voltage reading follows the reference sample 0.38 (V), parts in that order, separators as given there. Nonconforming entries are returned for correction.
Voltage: 0.4 (V)
